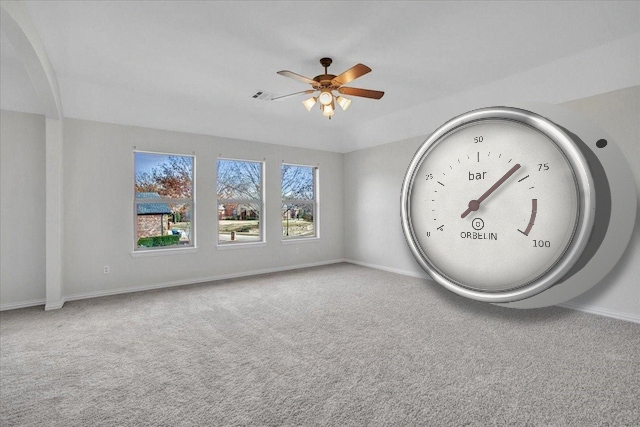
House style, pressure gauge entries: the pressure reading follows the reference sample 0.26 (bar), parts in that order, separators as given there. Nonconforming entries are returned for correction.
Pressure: 70 (bar)
